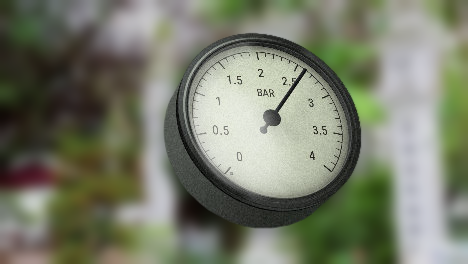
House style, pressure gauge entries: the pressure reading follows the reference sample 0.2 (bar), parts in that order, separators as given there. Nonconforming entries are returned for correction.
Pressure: 2.6 (bar)
